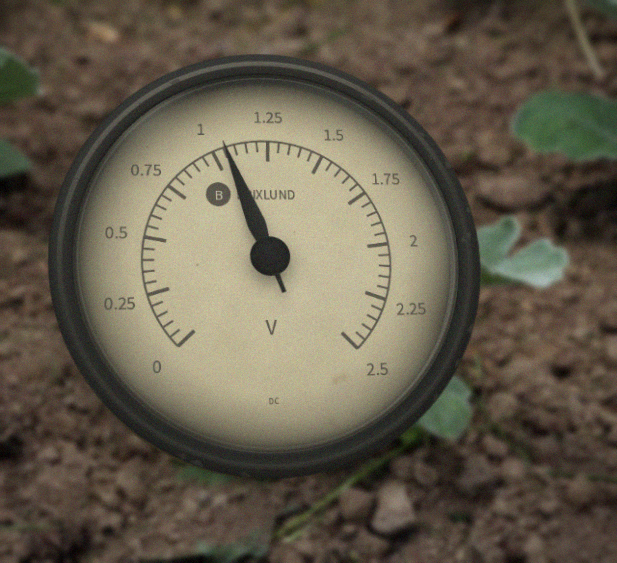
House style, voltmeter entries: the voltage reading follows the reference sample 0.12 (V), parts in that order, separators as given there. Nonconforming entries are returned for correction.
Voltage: 1.05 (V)
